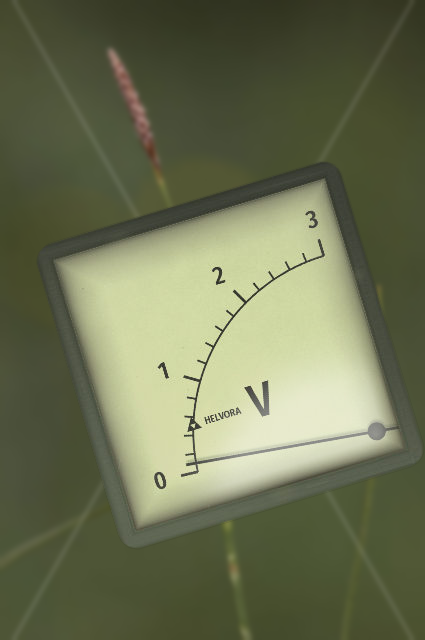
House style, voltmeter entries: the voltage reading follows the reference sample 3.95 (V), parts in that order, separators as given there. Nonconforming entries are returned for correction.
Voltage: 0.1 (V)
